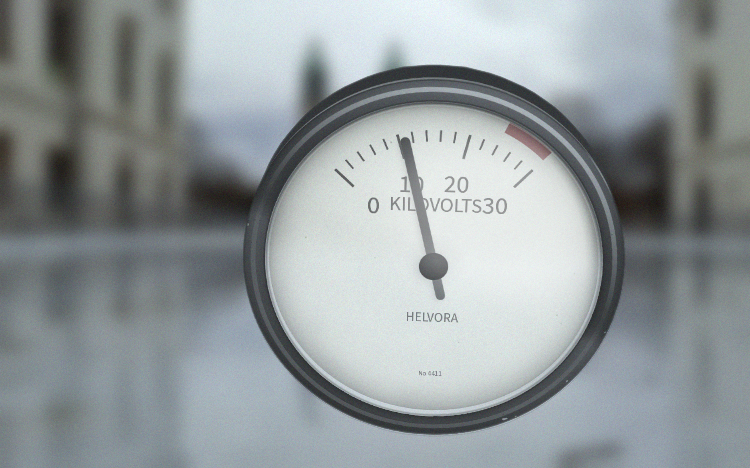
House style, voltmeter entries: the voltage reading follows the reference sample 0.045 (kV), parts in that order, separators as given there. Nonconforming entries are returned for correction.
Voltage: 11 (kV)
